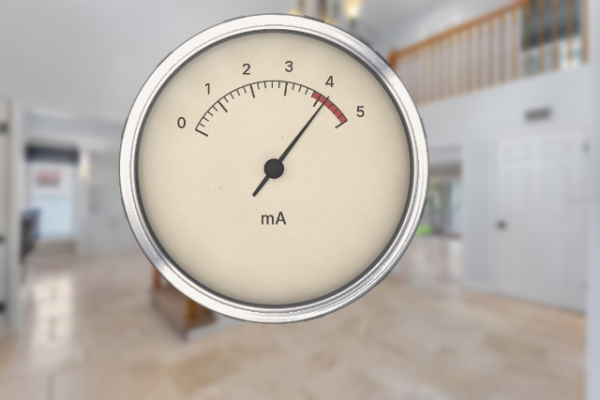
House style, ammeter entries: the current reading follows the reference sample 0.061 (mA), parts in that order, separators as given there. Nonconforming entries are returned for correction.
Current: 4.2 (mA)
